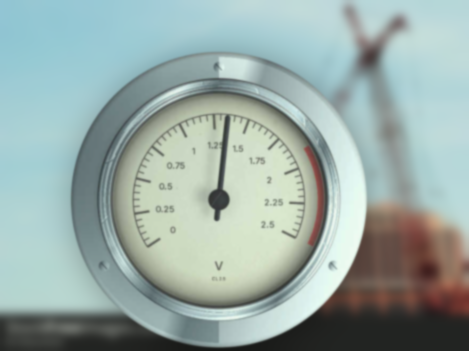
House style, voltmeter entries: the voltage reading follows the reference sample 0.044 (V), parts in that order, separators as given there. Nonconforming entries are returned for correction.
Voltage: 1.35 (V)
